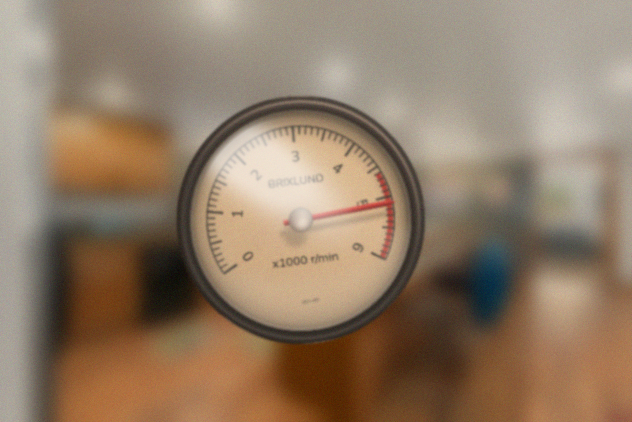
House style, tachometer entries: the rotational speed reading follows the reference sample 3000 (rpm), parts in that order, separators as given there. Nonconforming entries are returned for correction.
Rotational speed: 5100 (rpm)
